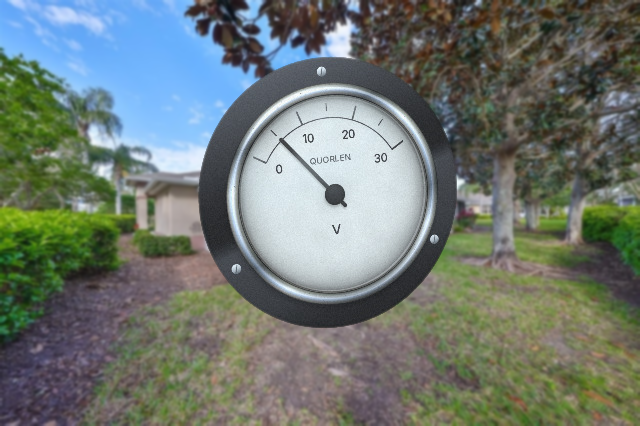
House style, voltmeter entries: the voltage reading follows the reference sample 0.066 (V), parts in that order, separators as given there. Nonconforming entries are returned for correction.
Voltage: 5 (V)
